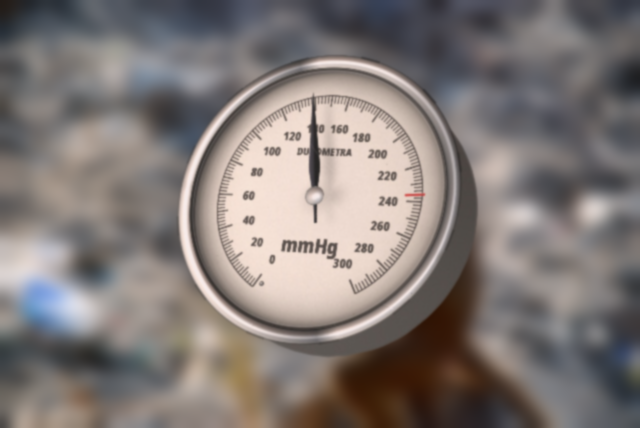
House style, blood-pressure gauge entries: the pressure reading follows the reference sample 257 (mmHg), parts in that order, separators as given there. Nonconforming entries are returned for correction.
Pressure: 140 (mmHg)
